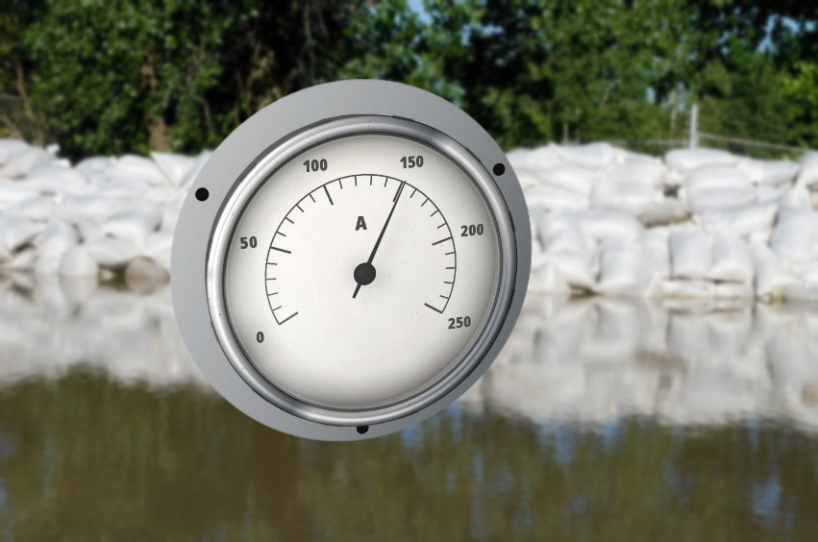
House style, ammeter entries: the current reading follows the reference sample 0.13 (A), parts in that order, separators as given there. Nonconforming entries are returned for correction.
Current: 150 (A)
